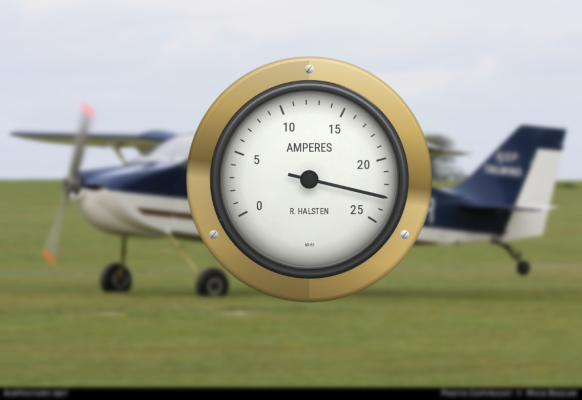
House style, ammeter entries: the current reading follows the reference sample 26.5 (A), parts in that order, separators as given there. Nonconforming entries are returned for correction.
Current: 23 (A)
